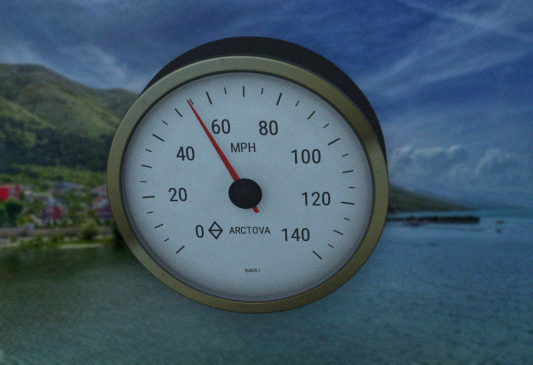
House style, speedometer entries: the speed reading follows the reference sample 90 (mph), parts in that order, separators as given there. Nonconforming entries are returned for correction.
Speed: 55 (mph)
